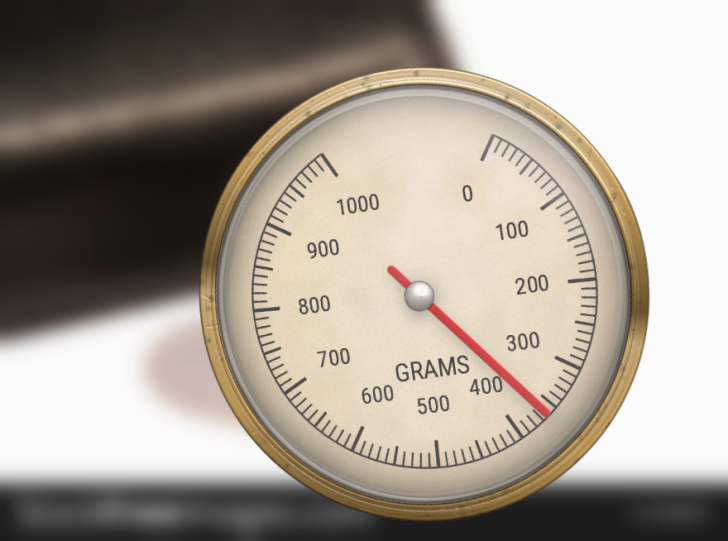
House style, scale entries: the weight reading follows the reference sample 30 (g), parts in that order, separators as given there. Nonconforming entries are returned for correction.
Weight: 360 (g)
